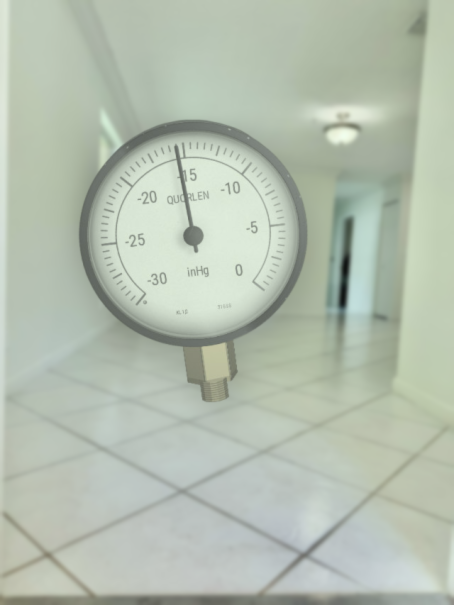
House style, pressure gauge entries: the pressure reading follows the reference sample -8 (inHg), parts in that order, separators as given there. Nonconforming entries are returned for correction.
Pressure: -15.5 (inHg)
